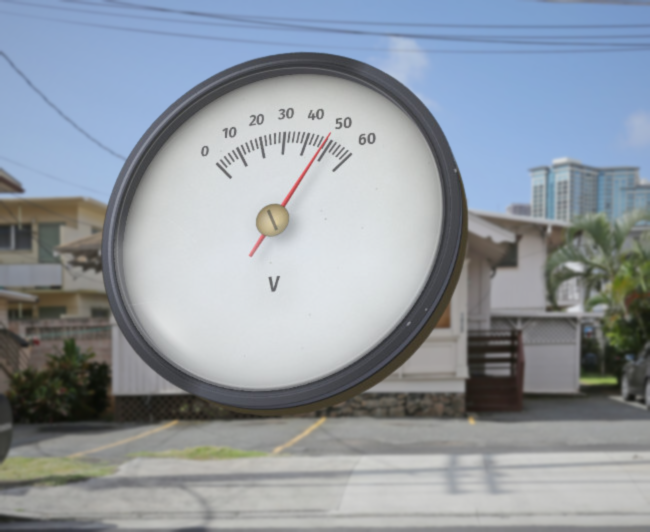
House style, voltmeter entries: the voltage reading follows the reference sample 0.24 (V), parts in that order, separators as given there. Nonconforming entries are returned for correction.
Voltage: 50 (V)
